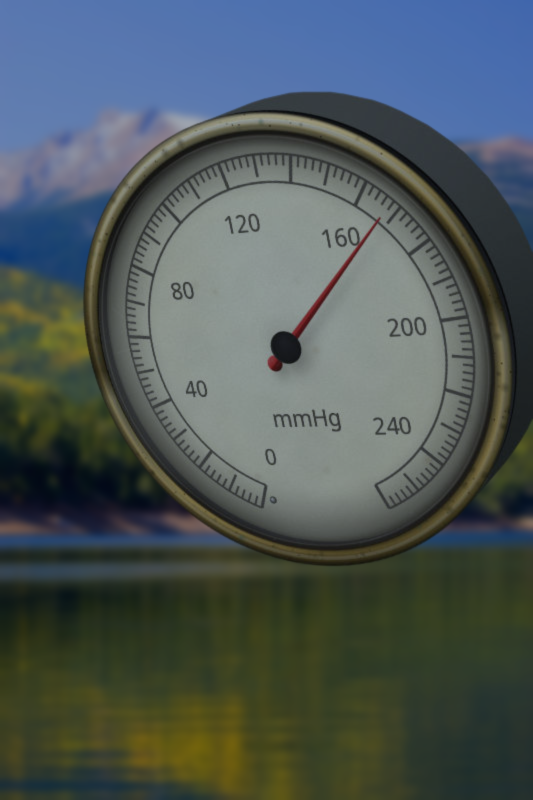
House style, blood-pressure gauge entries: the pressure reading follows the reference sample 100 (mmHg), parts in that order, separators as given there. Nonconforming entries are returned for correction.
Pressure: 168 (mmHg)
